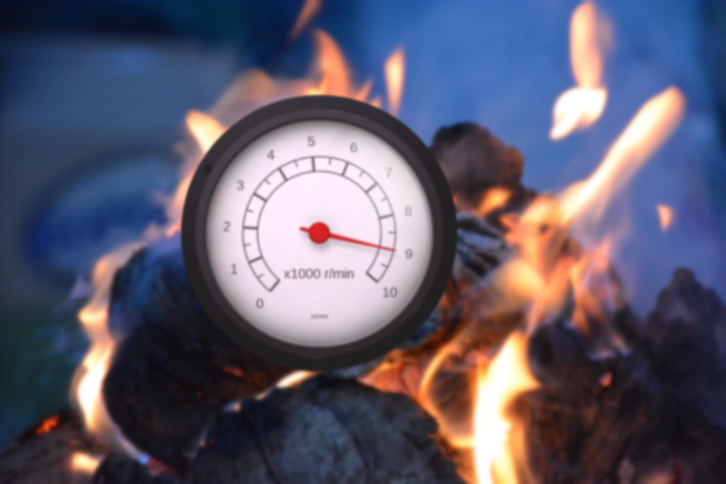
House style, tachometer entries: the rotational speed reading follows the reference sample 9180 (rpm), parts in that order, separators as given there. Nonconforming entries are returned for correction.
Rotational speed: 9000 (rpm)
